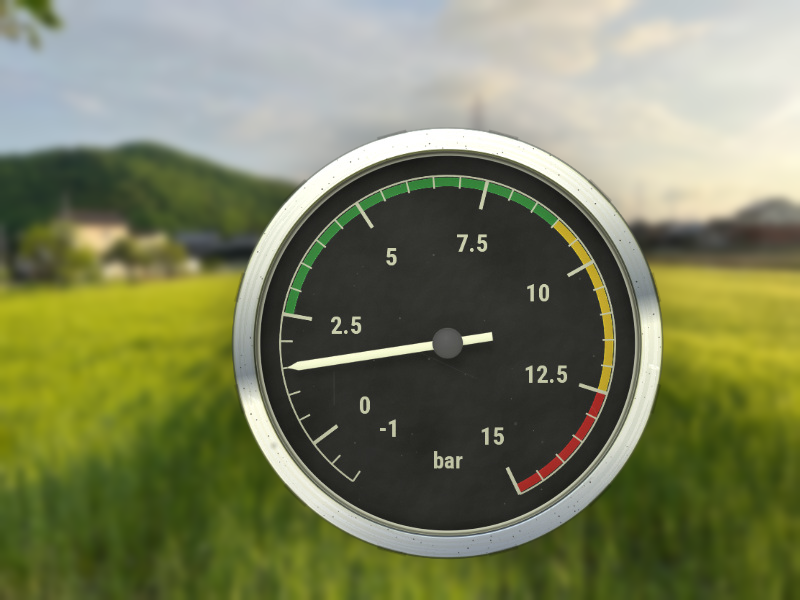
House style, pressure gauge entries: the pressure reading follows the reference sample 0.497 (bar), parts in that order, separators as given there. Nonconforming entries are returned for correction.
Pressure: 1.5 (bar)
